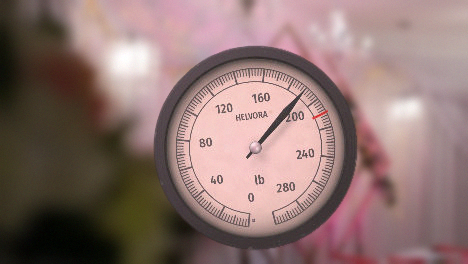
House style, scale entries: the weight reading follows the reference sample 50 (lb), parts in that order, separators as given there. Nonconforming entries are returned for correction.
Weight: 190 (lb)
